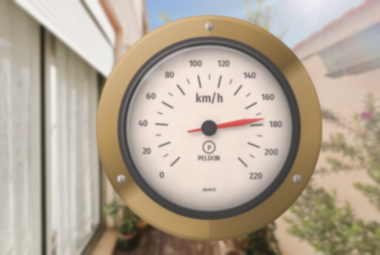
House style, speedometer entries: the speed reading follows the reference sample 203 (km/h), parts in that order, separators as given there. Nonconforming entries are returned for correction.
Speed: 175 (km/h)
